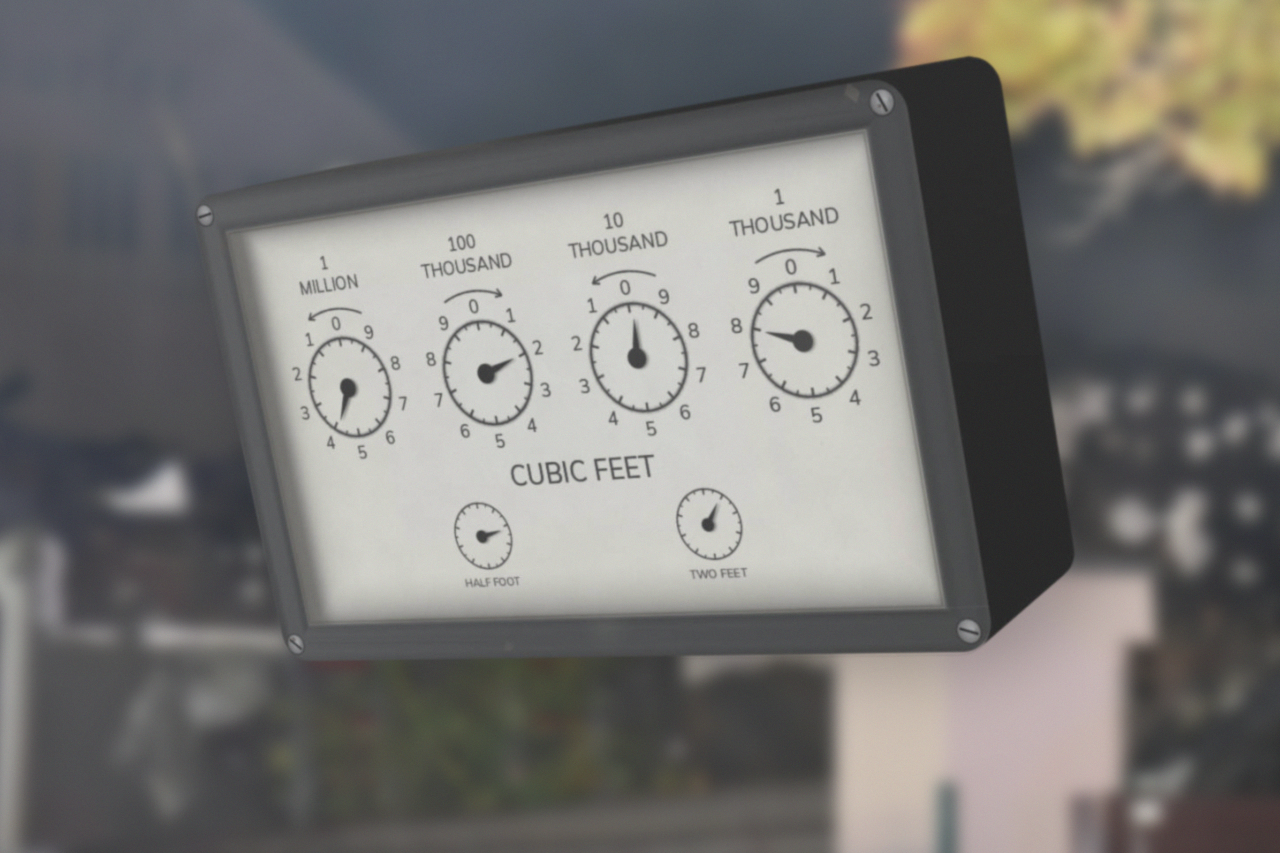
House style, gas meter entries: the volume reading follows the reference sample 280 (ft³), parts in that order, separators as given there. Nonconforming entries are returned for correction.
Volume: 419800 (ft³)
